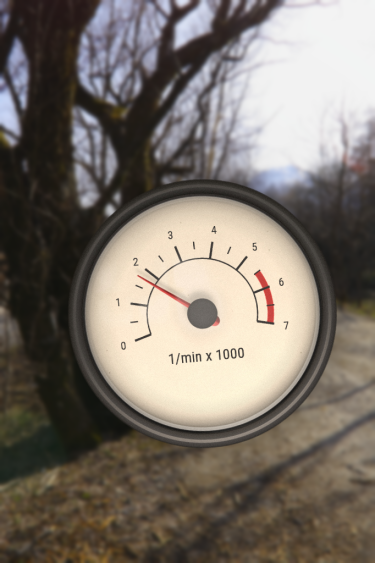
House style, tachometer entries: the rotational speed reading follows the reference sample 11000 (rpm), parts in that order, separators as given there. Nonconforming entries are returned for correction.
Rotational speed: 1750 (rpm)
